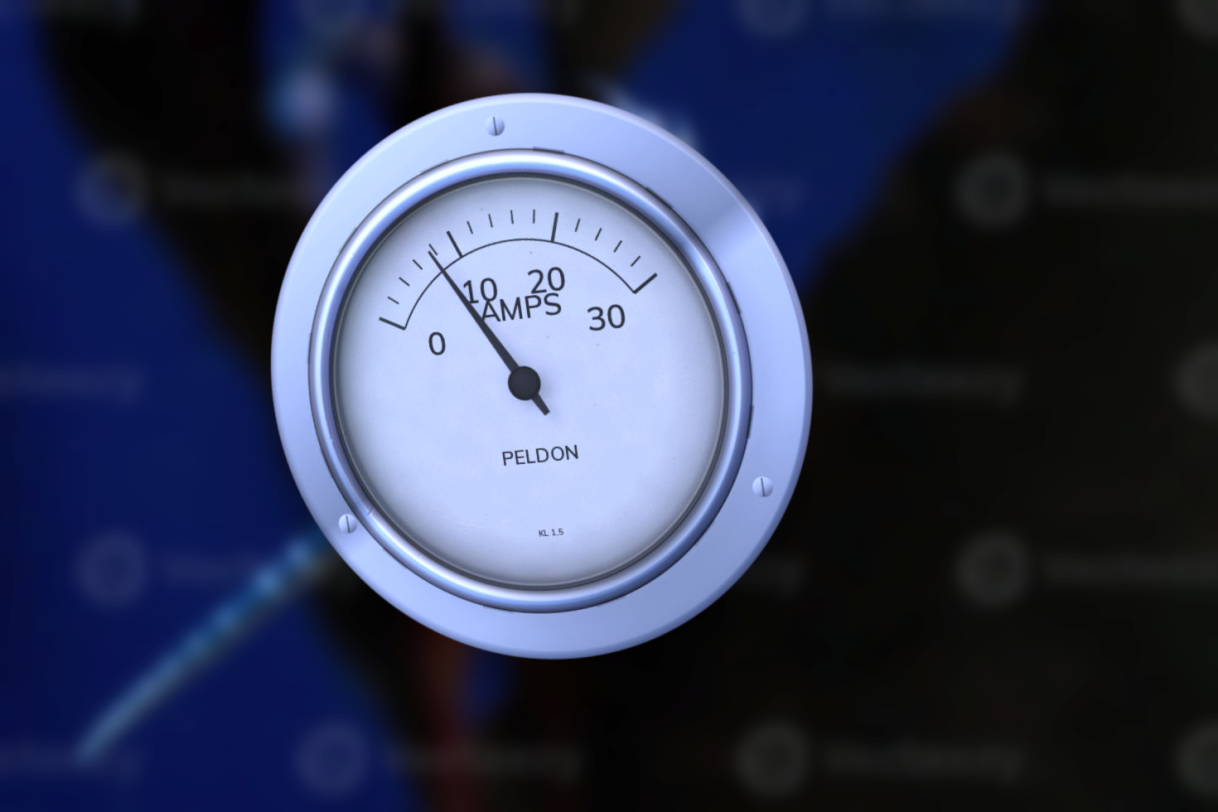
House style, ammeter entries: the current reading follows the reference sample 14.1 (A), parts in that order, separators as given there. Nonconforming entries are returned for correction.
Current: 8 (A)
